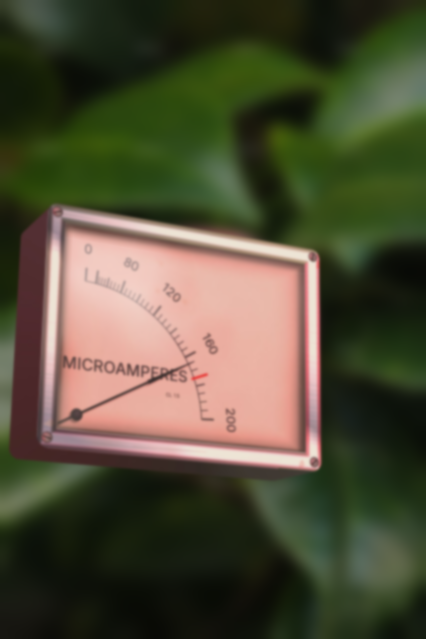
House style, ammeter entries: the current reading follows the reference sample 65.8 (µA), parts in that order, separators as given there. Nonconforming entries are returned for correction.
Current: 165 (µA)
